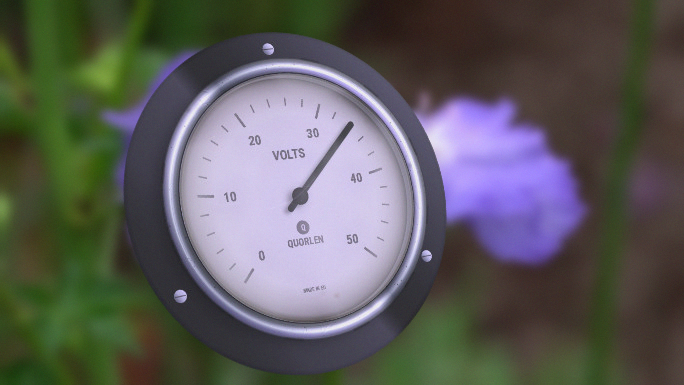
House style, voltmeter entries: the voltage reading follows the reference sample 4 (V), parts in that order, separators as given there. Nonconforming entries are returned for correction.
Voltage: 34 (V)
